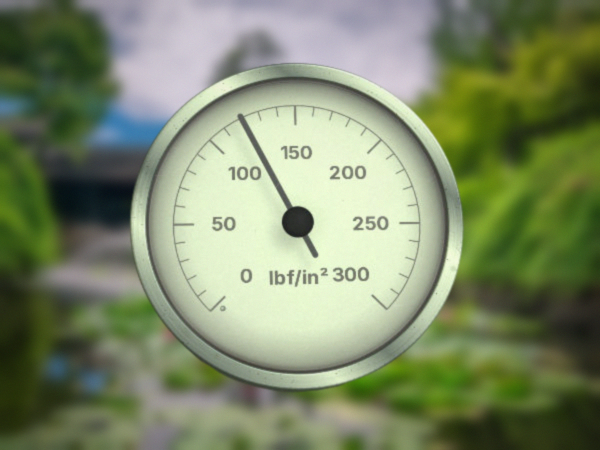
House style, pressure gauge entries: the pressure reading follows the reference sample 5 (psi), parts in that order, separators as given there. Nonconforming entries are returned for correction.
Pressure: 120 (psi)
